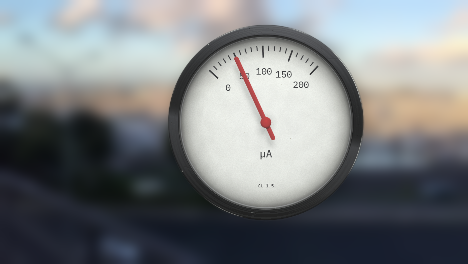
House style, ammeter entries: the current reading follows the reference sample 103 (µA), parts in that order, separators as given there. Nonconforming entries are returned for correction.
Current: 50 (µA)
